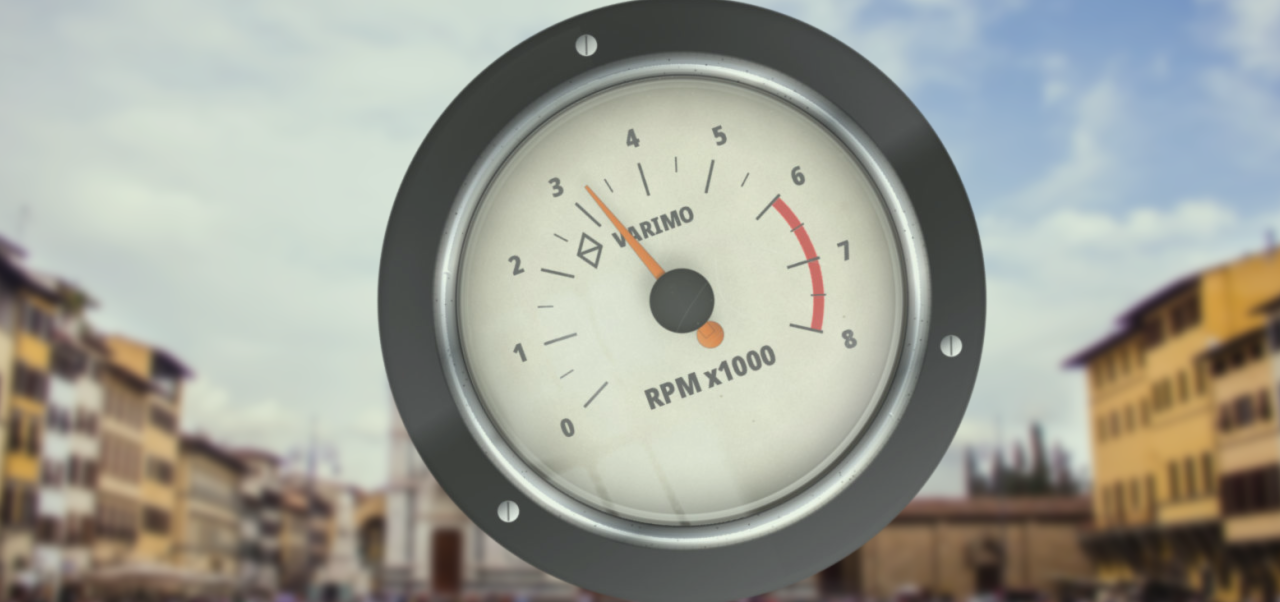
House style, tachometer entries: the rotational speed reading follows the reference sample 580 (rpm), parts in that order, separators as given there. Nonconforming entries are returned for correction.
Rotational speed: 3250 (rpm)
